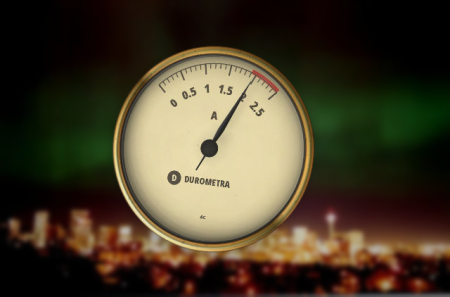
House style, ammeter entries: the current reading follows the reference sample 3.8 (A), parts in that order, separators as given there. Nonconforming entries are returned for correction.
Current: 2 (A)
